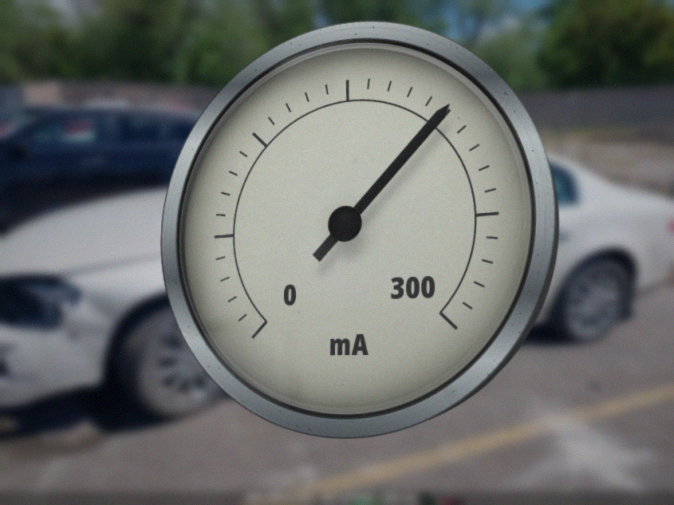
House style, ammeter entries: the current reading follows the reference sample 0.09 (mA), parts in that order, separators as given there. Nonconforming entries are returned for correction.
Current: 200 (mA)
